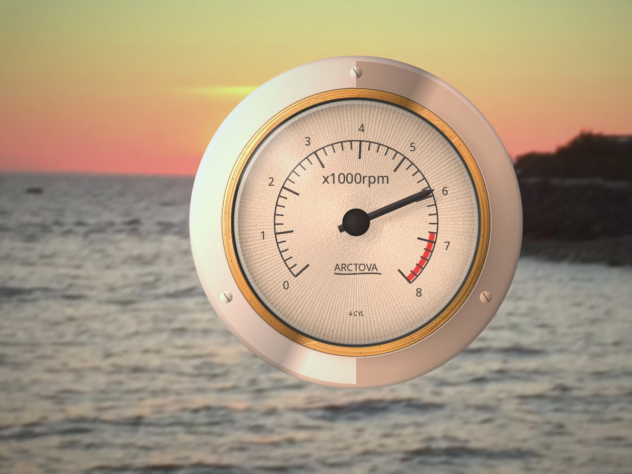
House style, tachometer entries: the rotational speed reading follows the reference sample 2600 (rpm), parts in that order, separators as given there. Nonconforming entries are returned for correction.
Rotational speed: 5900 (rpm)
